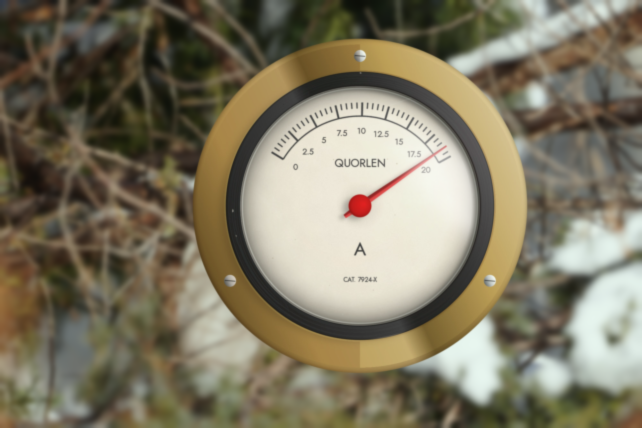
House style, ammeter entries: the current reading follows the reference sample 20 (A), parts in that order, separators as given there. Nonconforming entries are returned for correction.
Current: 19 (A)
